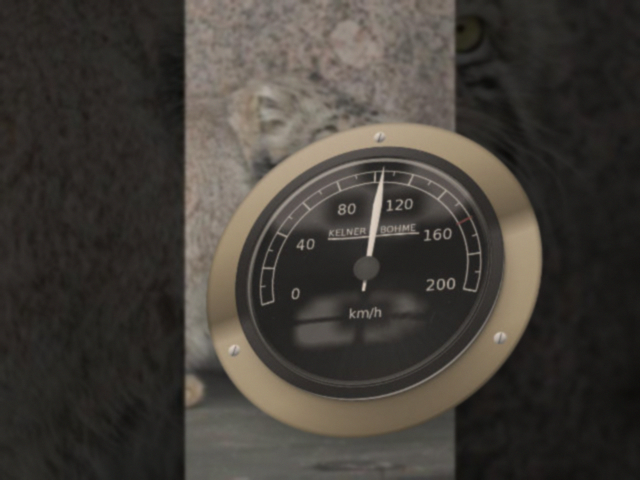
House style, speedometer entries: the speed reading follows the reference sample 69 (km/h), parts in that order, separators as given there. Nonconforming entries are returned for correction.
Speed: 105 (km/h)
